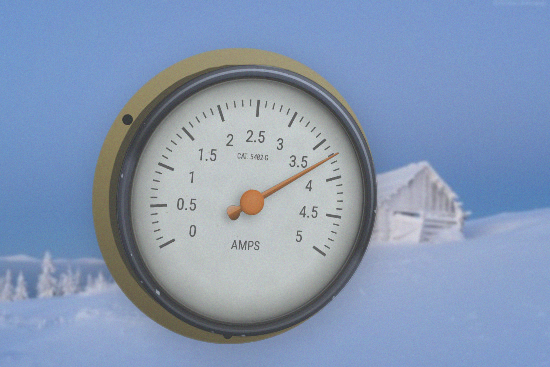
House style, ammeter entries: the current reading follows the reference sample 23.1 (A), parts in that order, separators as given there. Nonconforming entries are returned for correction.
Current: 3.7 (A)
